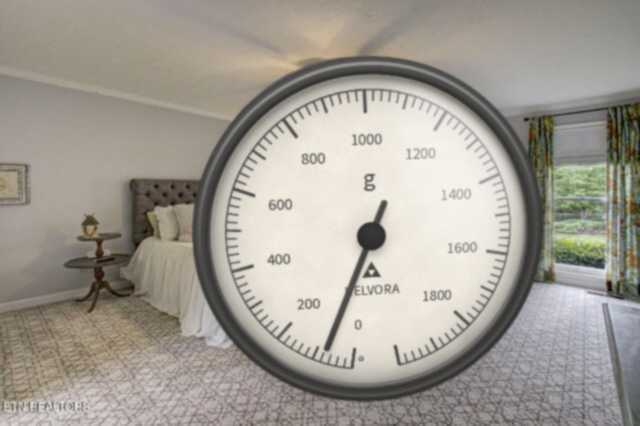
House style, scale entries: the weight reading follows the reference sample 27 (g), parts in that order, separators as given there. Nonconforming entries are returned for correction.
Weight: 80 (g)
